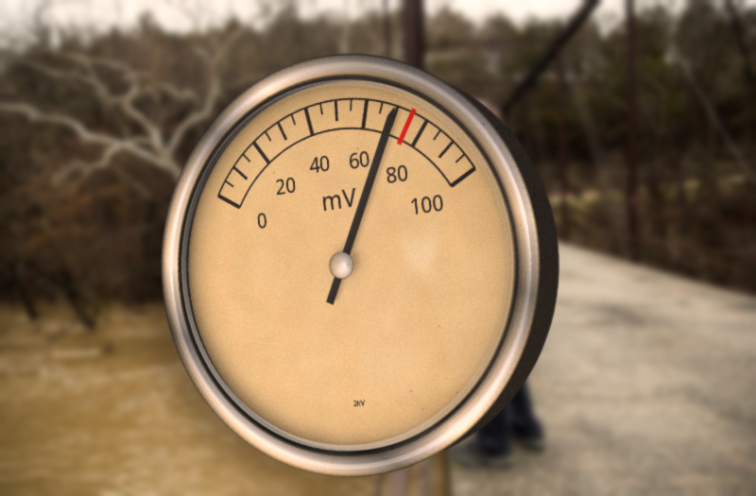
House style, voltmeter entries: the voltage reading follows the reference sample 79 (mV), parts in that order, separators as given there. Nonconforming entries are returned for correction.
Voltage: 70 (mV)
